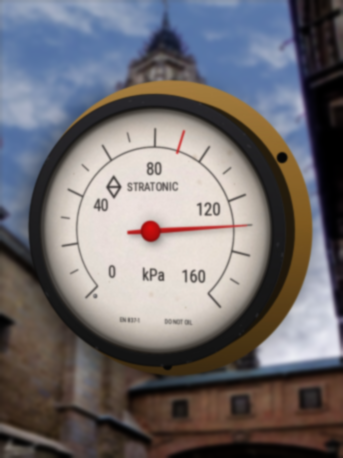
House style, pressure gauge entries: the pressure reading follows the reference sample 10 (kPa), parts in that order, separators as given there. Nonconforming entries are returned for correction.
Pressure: 130 (kPa)
